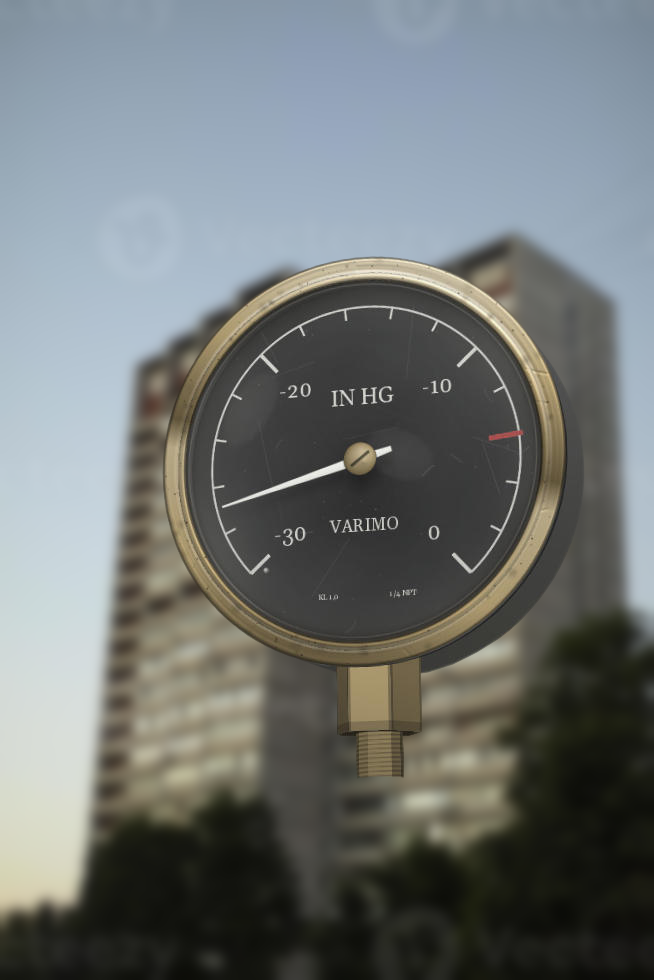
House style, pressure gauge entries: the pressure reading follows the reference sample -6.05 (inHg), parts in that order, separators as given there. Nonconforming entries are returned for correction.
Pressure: -27 (inHg)
